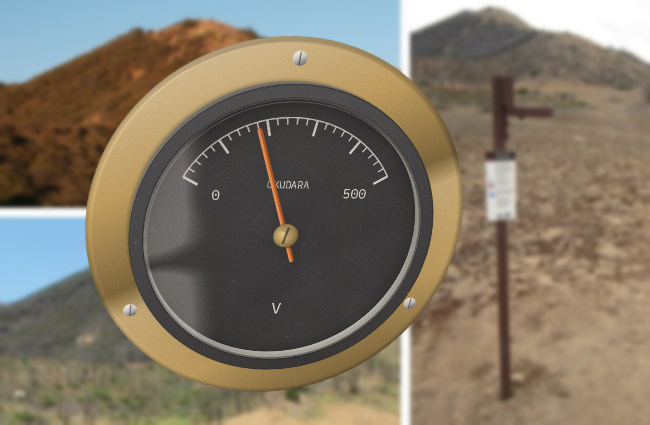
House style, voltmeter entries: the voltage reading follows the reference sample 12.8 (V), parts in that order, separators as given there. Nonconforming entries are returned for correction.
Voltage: 180 (V)
